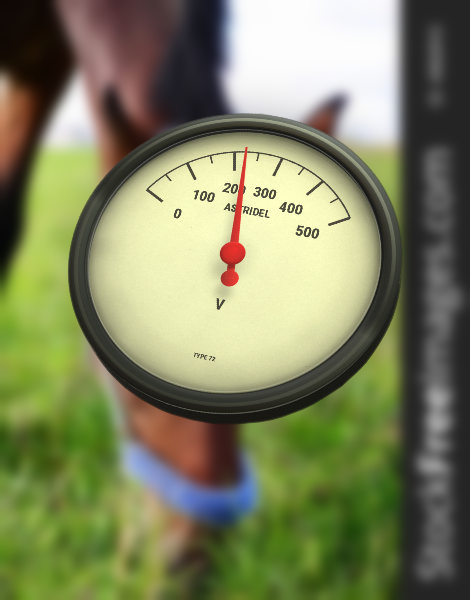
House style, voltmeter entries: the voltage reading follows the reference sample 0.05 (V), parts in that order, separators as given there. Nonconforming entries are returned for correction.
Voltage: 225 (V)
